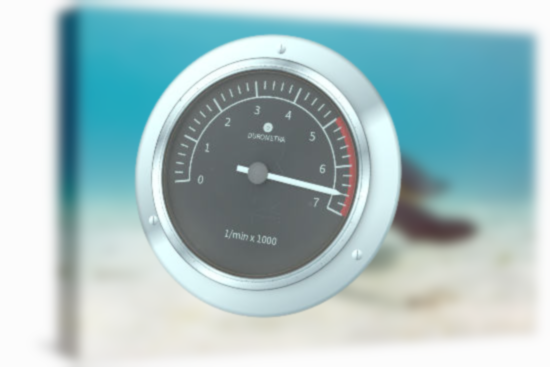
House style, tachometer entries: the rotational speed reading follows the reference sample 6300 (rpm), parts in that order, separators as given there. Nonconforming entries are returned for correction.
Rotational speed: 6600 (rpm)
